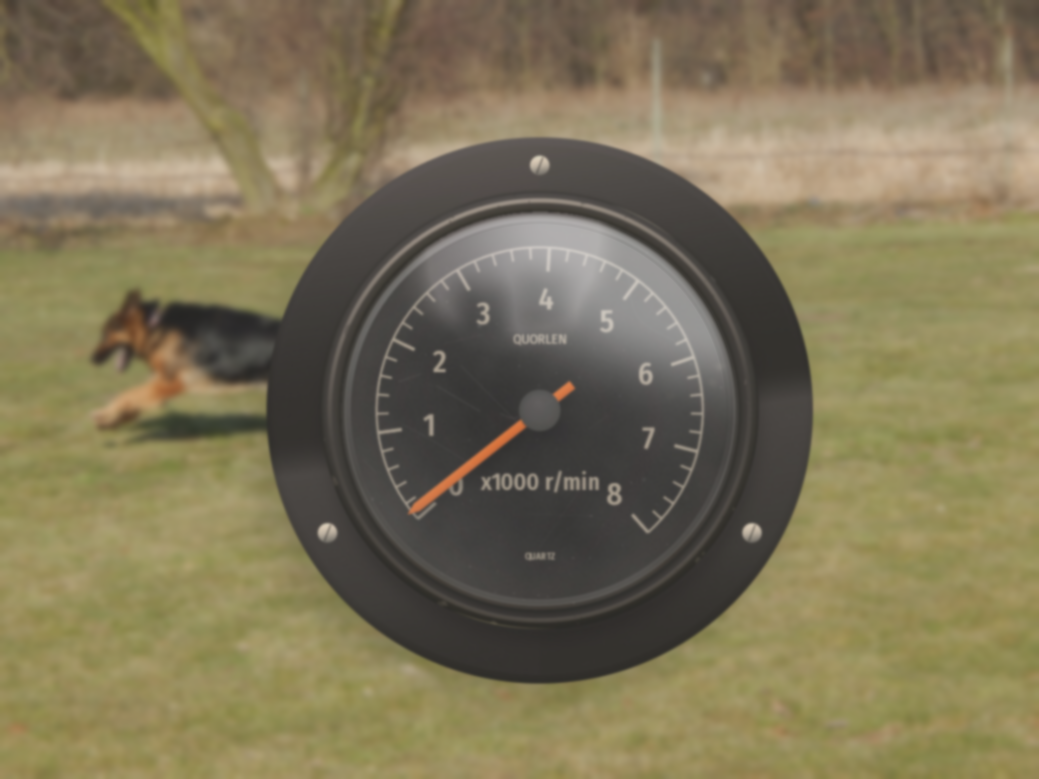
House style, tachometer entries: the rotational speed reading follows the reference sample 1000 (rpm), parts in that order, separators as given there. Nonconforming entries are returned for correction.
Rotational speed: 100 (rpm)
